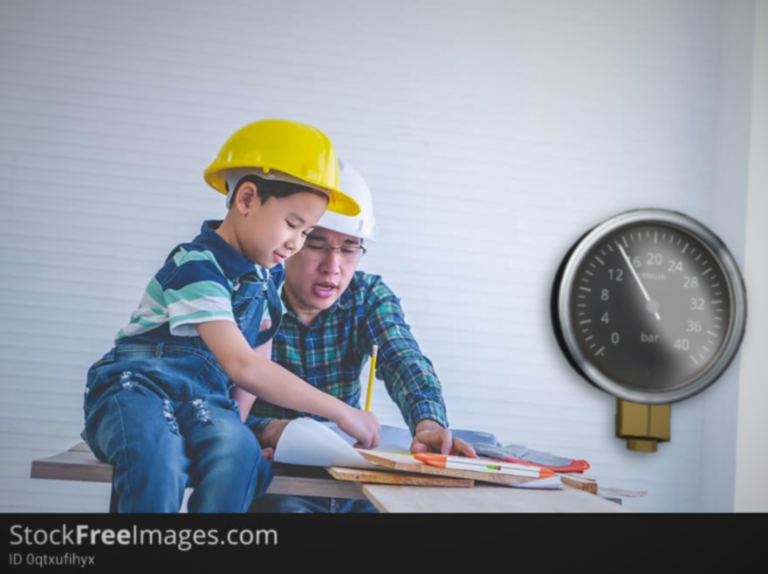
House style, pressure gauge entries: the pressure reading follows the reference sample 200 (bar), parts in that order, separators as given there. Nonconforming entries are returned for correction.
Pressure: 15 (bar)
